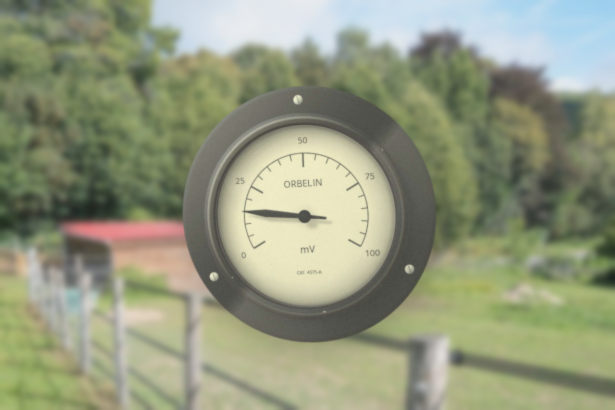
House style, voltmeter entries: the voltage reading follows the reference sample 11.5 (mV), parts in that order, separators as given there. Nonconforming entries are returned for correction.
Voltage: 15 (mV)
